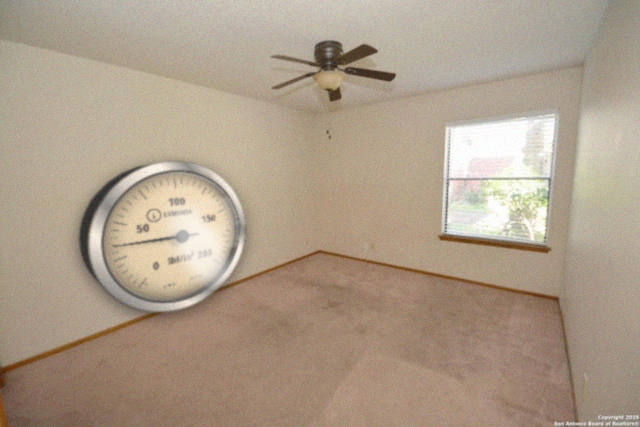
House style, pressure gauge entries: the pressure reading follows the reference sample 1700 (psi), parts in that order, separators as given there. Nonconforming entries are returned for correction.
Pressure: 35 (psi)
